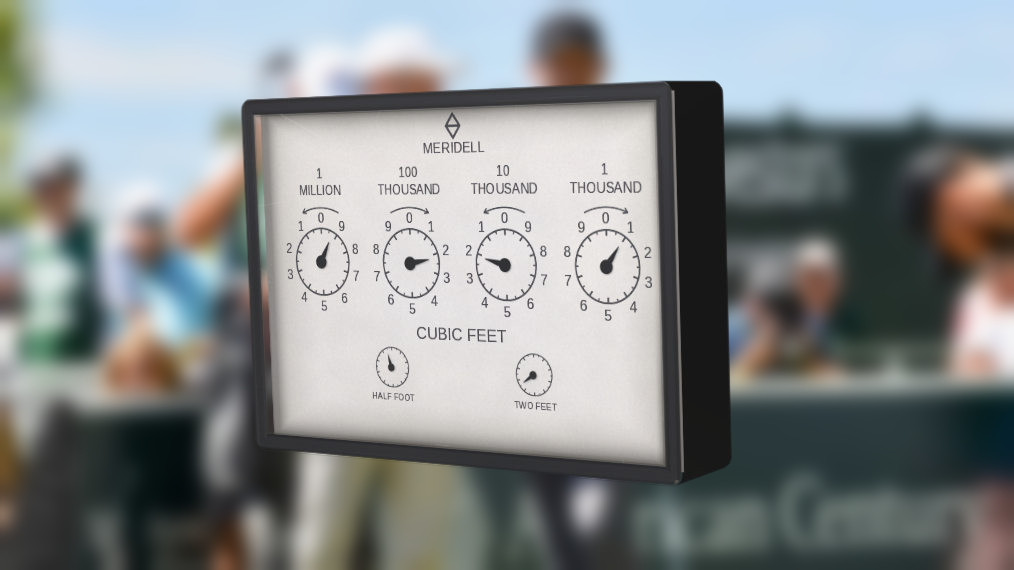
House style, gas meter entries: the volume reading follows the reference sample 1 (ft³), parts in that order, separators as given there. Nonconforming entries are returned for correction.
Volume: 922100 (ft³)
